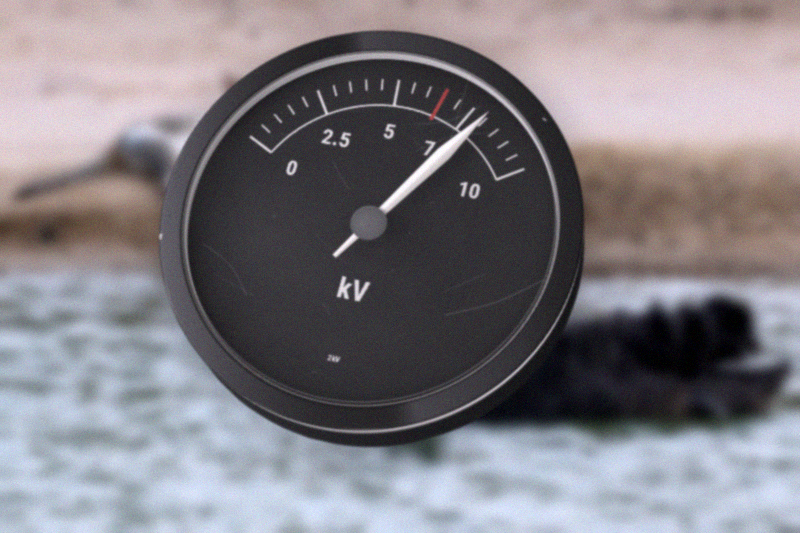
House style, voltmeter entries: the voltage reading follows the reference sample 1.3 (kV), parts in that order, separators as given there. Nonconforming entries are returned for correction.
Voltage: 8 (kV)
